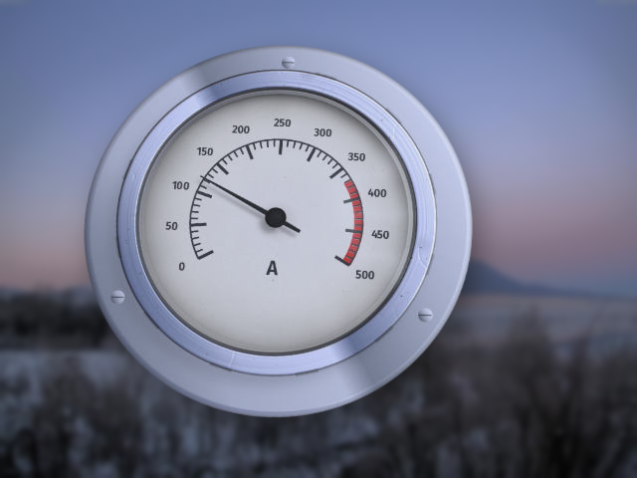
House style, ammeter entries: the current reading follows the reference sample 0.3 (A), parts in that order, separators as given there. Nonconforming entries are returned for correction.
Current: 120 (A)
